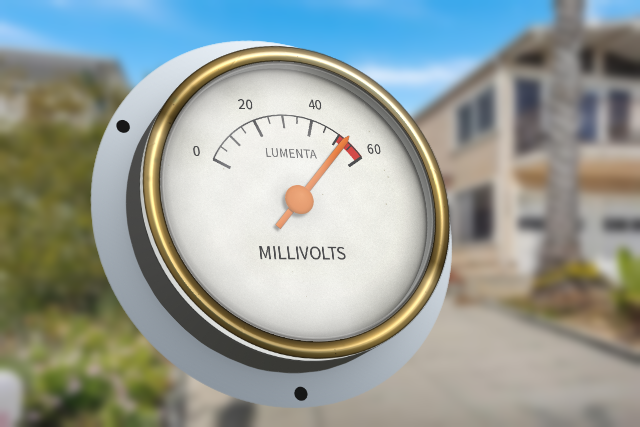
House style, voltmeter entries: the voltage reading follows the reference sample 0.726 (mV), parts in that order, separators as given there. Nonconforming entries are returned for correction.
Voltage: 52.5 (mV)
